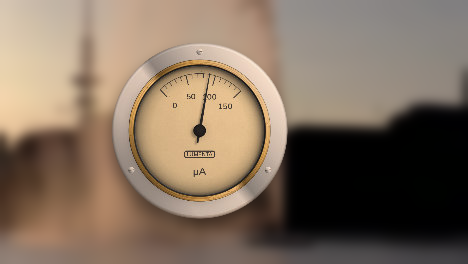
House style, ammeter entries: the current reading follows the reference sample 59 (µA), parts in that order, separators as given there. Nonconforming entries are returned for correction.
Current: 90 (µA)
